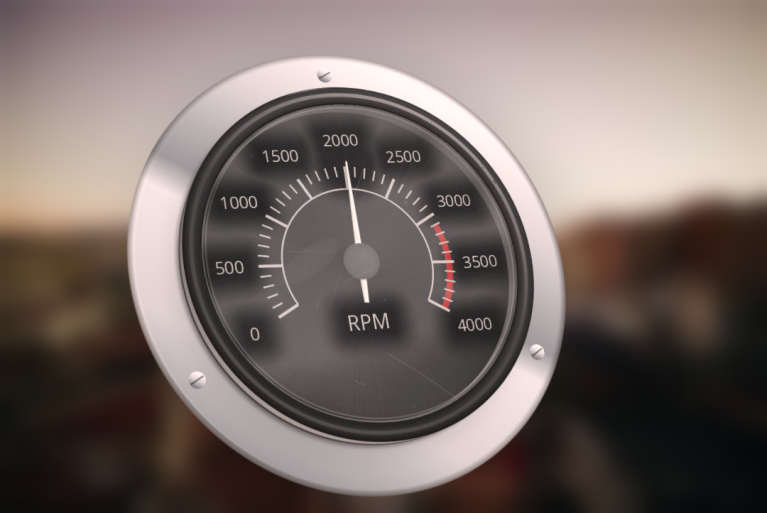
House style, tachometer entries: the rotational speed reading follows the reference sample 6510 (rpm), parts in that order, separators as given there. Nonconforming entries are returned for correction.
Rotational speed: 2000 (rpm)
